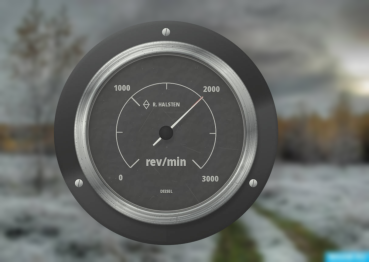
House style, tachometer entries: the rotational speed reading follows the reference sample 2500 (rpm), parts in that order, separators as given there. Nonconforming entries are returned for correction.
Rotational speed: 2000 (rpm)
